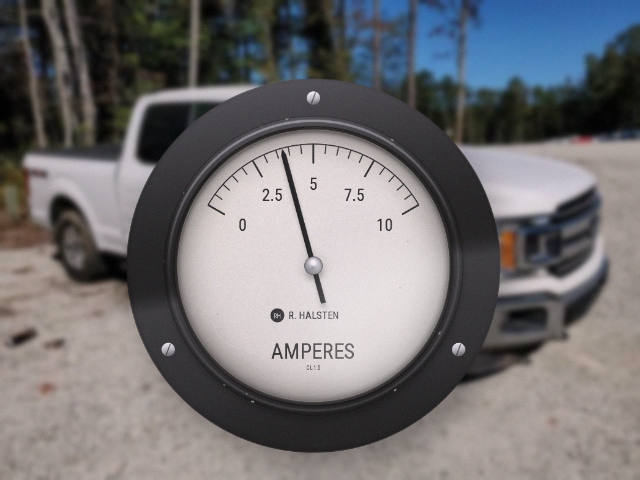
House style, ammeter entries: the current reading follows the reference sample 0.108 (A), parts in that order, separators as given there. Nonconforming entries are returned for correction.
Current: 3.75 (A)
